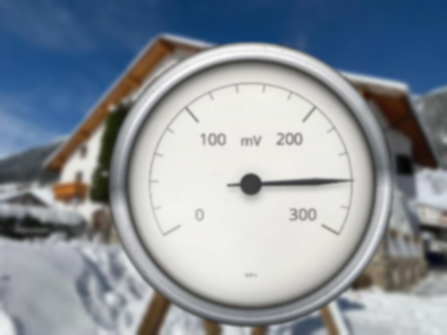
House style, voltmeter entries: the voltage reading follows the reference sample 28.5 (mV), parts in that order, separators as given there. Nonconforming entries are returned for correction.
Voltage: 260 (mV)
